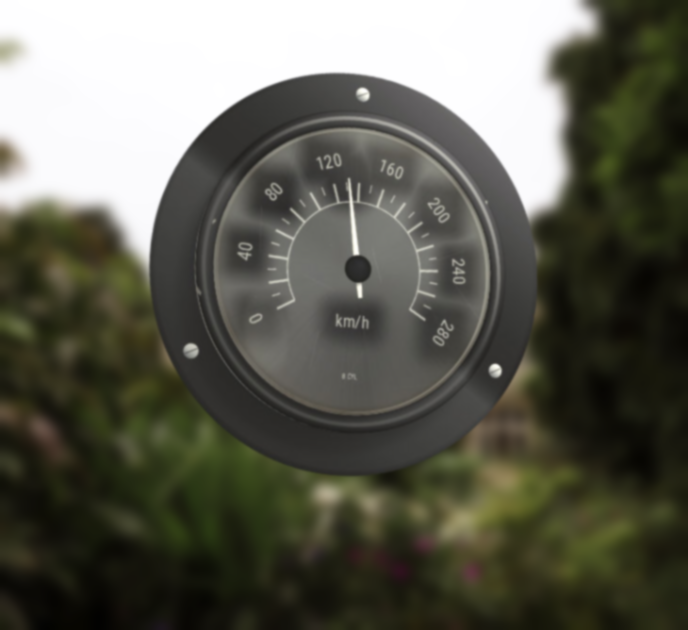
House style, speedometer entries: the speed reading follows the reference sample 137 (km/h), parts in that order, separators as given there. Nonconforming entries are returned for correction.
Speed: 130 (km/h)
